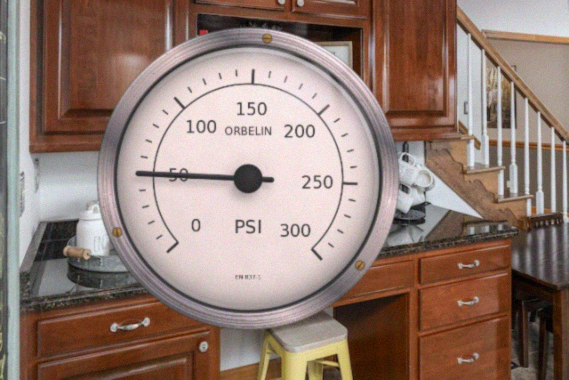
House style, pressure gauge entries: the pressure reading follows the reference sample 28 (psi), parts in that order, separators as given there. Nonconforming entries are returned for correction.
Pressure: 50 (psi)
